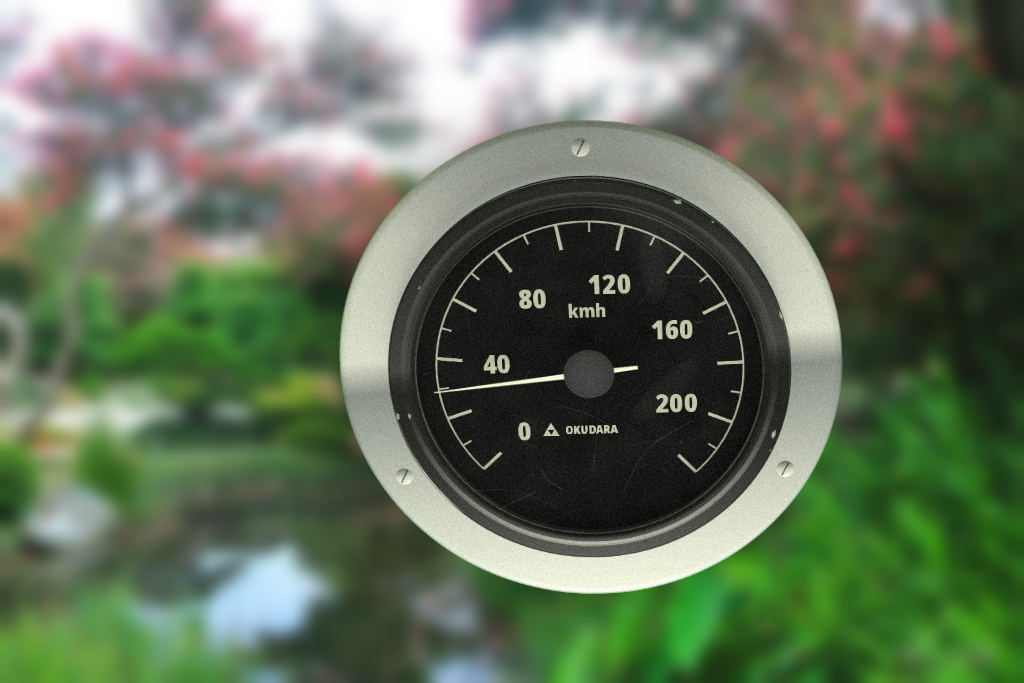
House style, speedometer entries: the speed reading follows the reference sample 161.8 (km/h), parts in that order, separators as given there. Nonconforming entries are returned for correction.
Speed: 30 (km/h)
